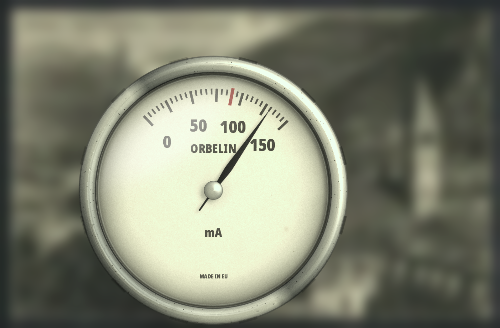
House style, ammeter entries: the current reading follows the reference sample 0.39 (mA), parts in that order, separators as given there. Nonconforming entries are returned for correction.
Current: 130 (mA)
